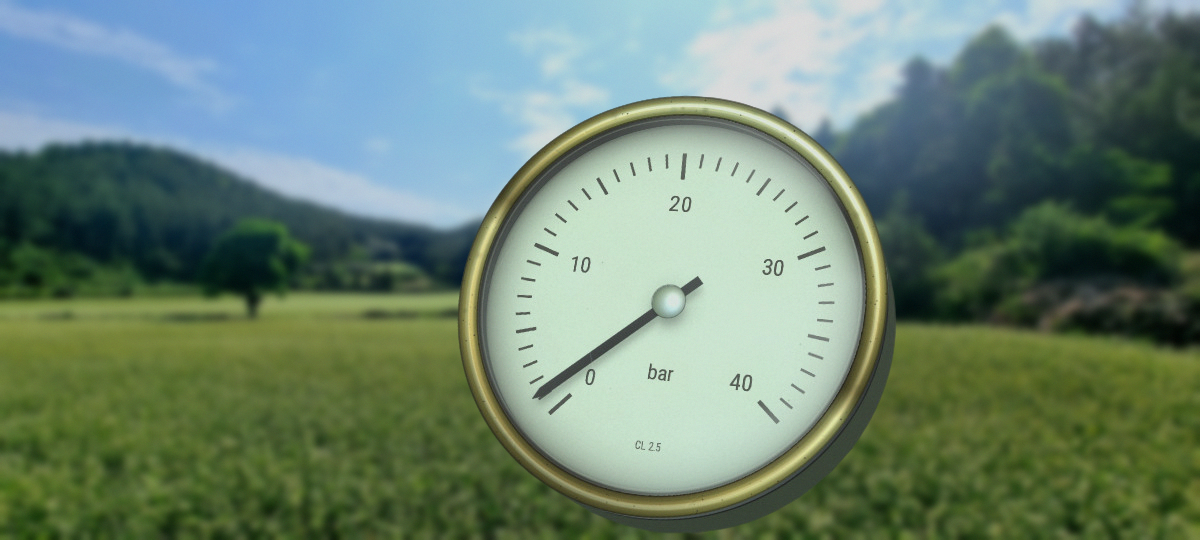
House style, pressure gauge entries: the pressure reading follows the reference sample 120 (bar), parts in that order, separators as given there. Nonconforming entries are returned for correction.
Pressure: 1 (bar)
